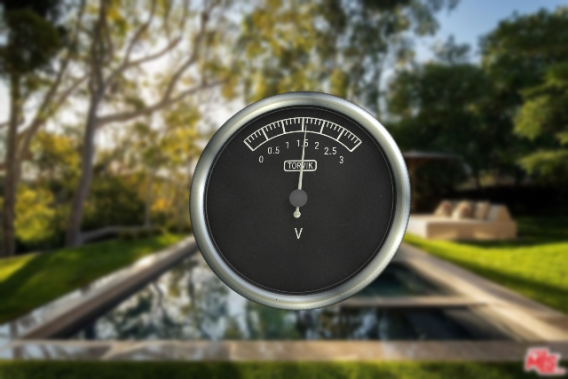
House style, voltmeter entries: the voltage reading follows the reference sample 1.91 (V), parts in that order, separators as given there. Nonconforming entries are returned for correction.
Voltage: 1.6 (V)
